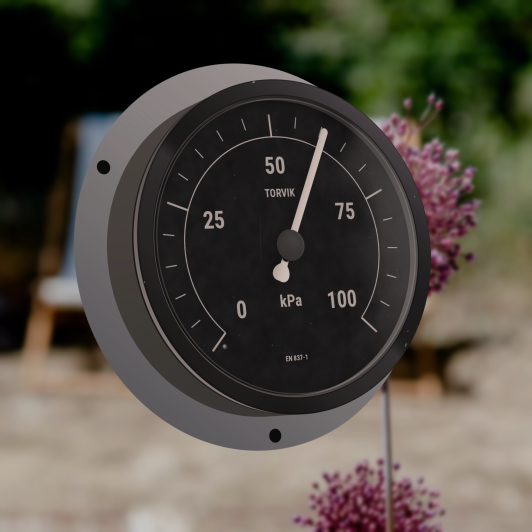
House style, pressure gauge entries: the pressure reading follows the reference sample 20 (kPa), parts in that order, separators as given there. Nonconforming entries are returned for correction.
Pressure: 60 (kPa)
